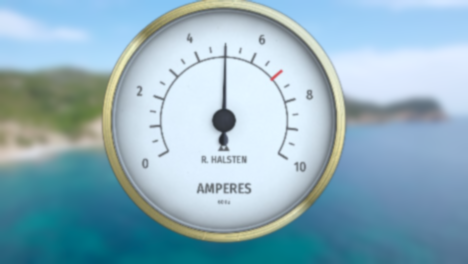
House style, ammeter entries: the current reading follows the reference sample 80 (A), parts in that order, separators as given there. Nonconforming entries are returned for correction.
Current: 5 (A)
